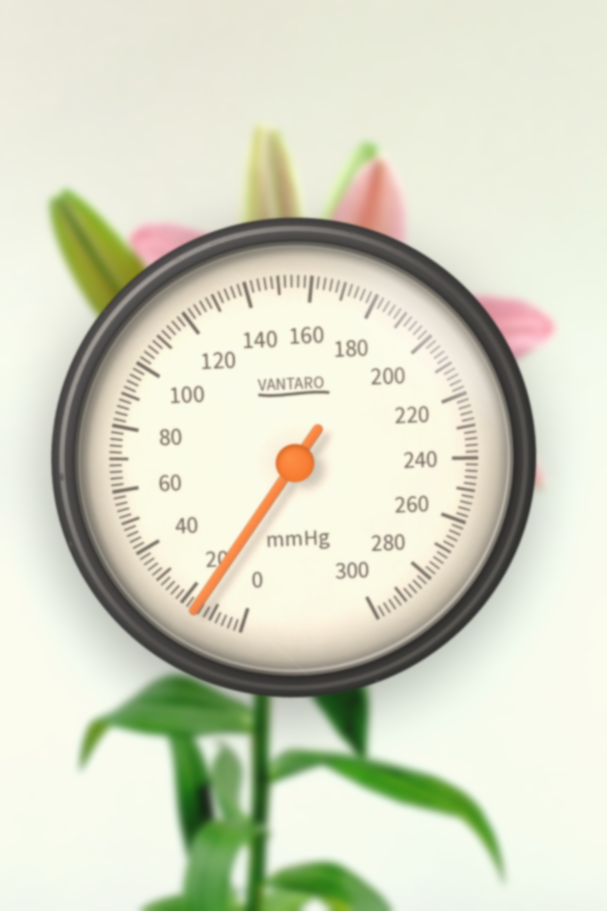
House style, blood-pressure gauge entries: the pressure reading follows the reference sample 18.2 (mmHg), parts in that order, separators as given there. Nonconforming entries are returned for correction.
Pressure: 16 (mmHg)
